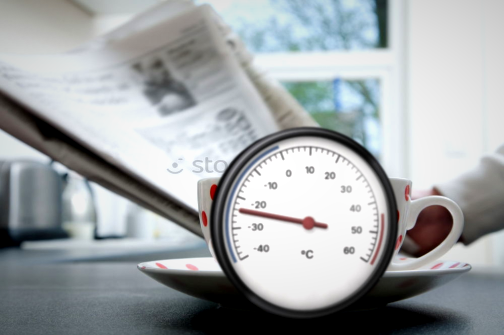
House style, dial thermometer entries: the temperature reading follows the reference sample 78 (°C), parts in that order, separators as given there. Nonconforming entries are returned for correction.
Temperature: -24 (°C)
